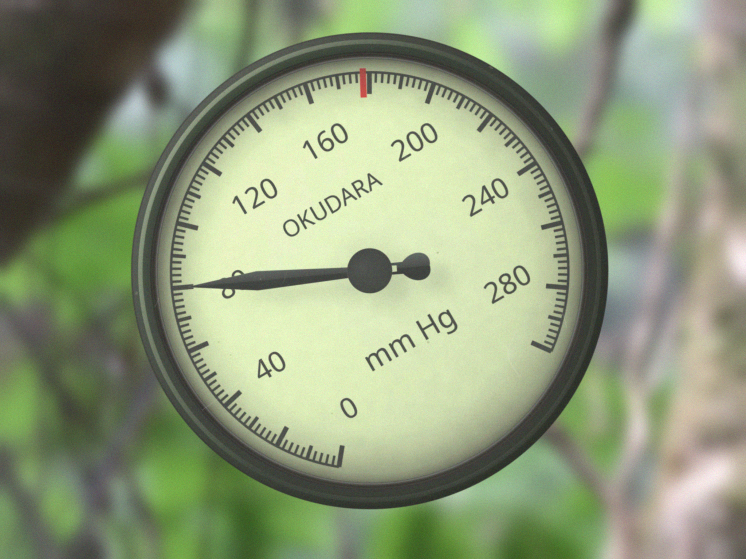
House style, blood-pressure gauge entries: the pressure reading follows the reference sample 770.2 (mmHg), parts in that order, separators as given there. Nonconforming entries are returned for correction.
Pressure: 80 (mmHg)
